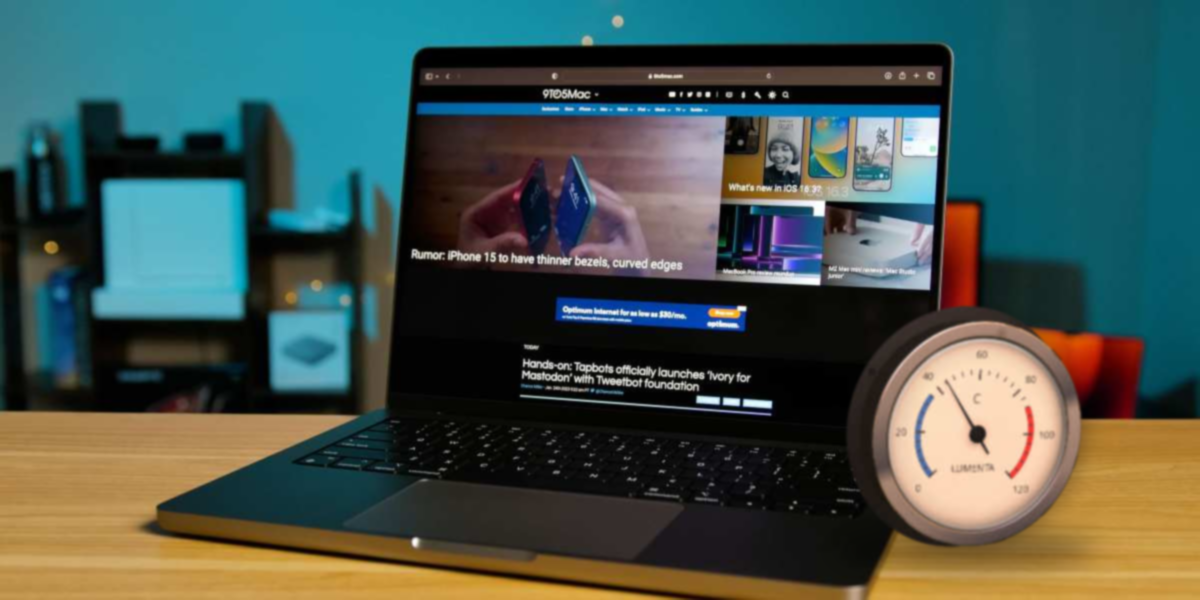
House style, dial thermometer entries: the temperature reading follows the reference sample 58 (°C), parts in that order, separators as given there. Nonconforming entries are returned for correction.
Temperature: 44 (°C)
